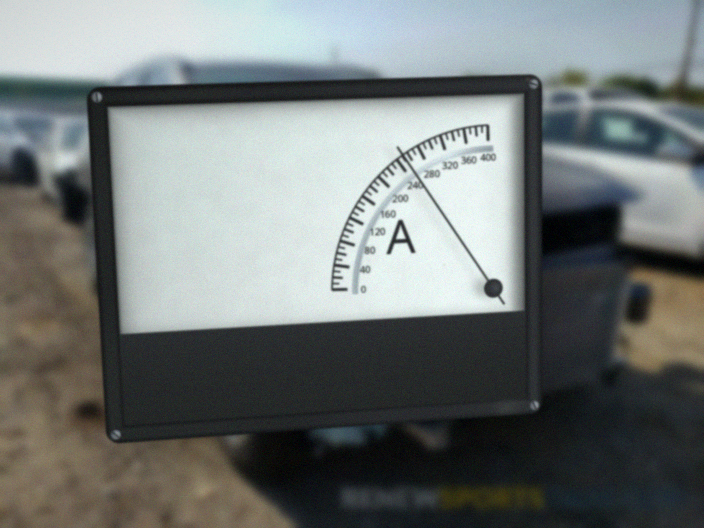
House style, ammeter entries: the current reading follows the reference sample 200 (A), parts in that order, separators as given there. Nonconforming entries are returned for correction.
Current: 250 (A)
